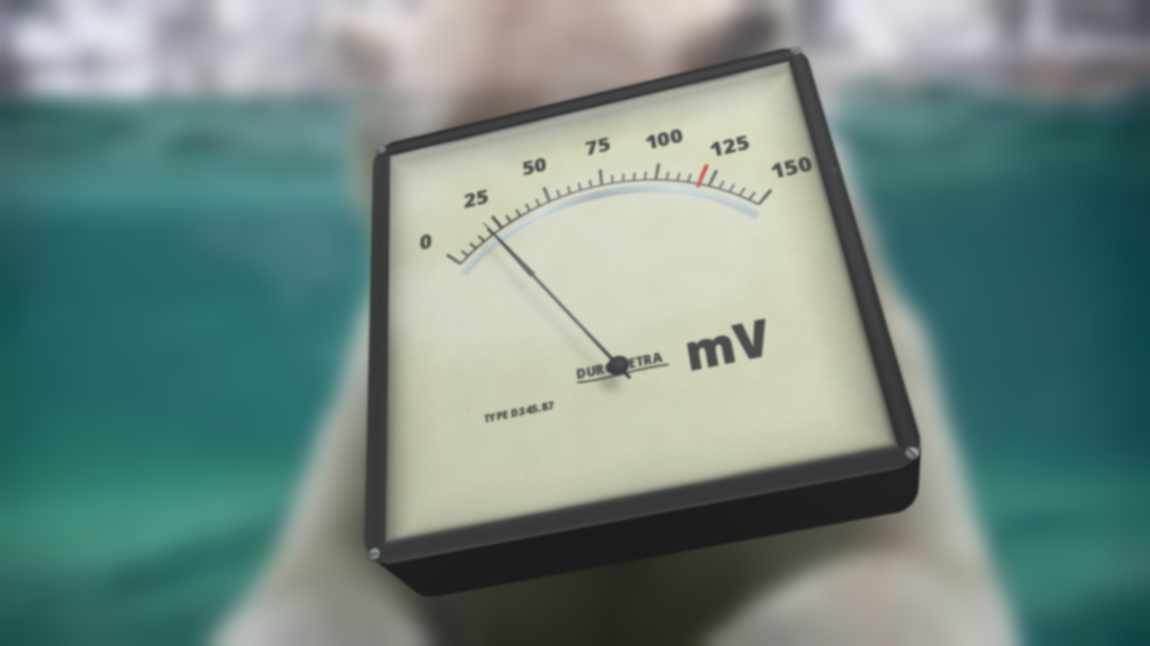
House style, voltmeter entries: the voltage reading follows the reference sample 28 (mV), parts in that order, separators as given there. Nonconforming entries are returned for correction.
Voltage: 20 (mV)
